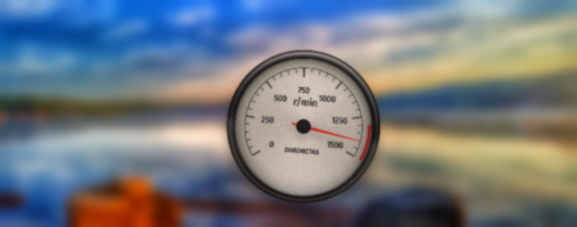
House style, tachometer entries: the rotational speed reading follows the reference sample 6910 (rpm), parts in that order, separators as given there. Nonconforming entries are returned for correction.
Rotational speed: 1400 (rpm)
